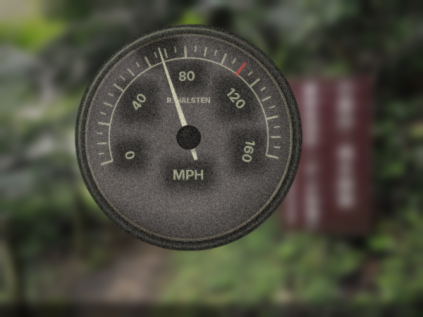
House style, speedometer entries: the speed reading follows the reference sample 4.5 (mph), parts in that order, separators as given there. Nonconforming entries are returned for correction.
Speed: 67.5 (mph)
